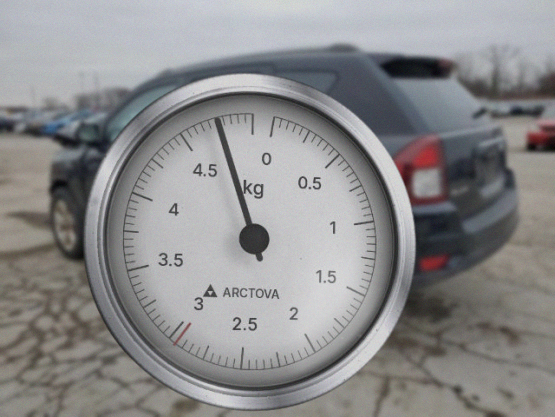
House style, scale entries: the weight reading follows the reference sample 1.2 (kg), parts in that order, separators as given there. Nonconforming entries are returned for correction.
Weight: 4.75 (kg)
